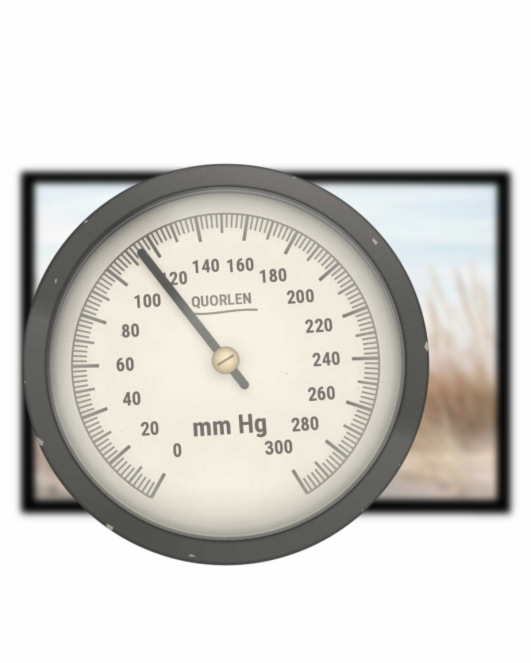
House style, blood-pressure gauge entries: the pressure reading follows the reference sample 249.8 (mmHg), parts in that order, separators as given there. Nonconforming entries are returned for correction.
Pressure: 114 (mmHg)
